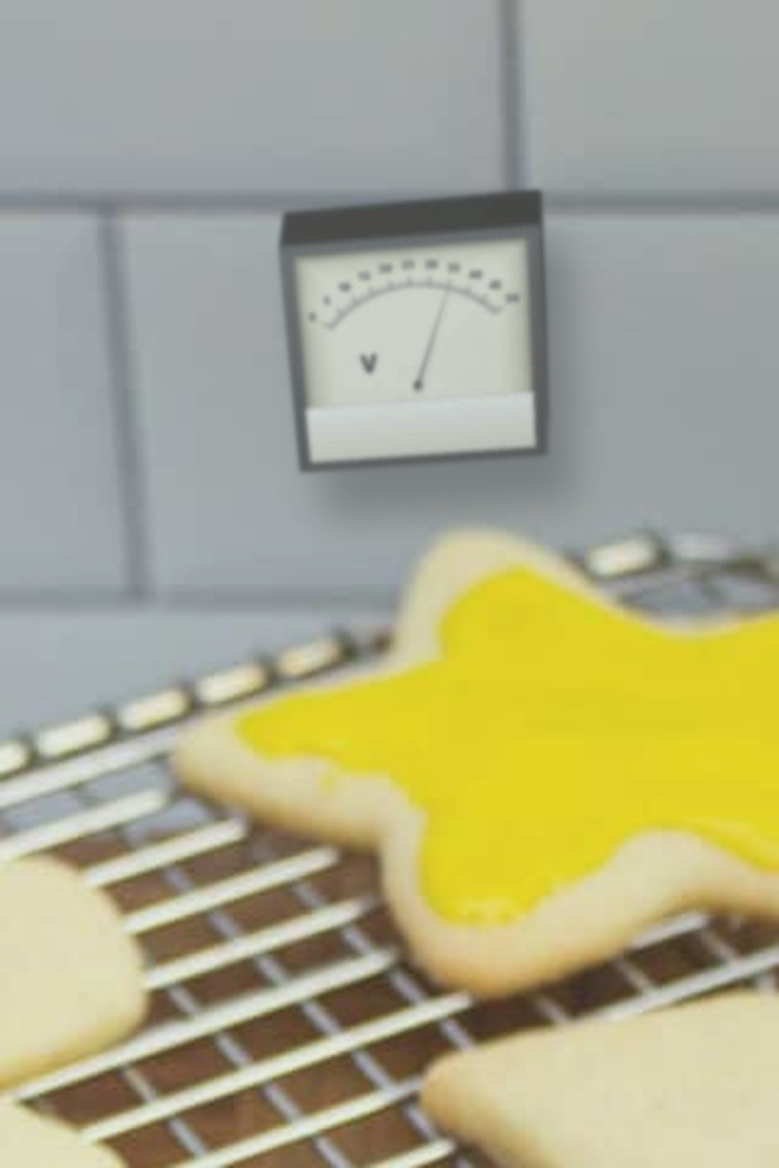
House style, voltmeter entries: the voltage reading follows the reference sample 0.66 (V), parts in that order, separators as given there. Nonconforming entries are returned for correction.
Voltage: 35 (V)
